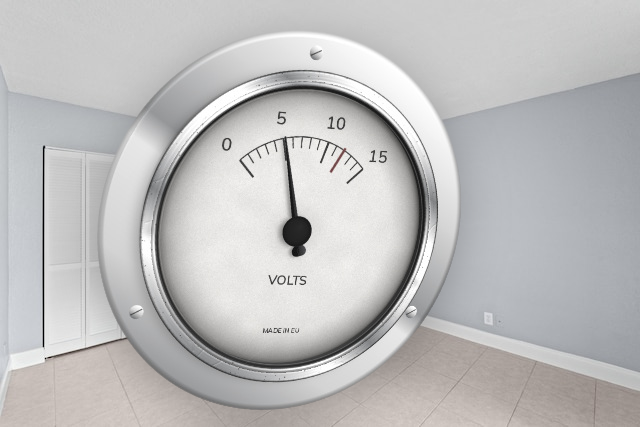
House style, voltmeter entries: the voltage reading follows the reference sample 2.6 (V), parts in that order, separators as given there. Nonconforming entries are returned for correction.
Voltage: 5 (V)
